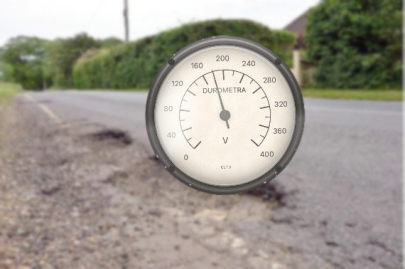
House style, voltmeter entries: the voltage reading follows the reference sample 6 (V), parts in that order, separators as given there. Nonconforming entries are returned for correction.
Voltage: 180 (V)
